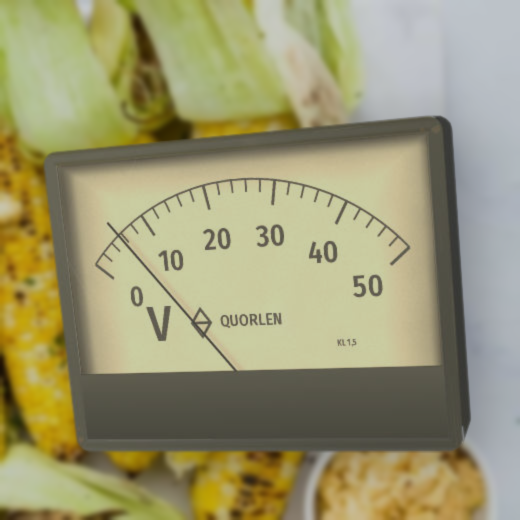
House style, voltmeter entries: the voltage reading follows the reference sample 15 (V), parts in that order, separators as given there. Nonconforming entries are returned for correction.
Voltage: 6 (V)
